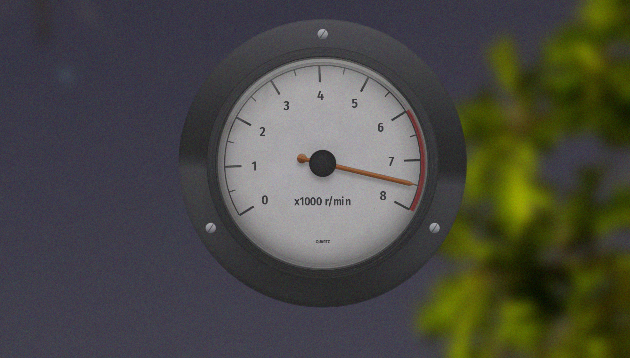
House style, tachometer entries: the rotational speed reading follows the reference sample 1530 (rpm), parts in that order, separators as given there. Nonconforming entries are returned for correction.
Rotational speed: 7500 (rpm)
